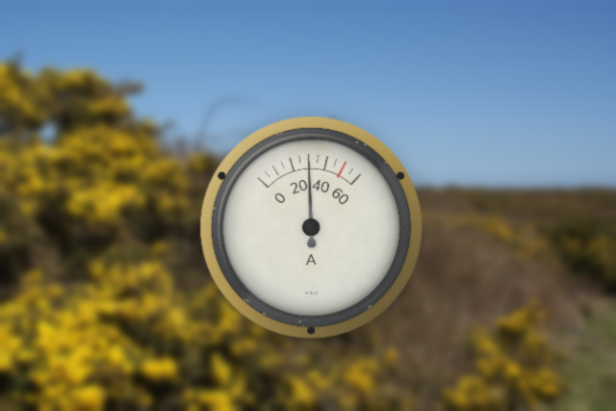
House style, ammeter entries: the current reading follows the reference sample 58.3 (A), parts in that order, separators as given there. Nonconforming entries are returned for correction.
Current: 30 (A)
